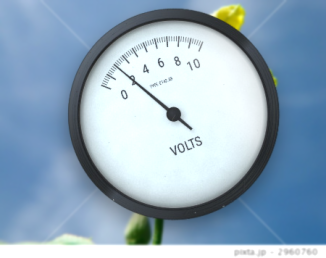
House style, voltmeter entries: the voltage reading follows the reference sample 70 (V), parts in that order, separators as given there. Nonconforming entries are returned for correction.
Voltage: 2 (V)
